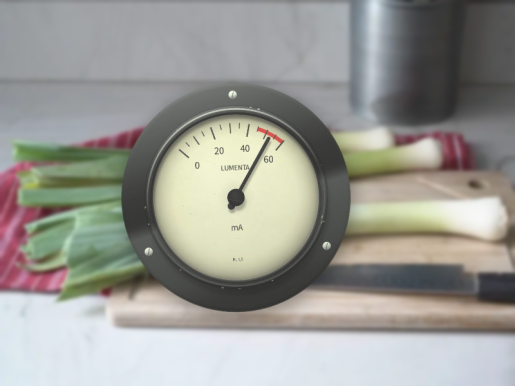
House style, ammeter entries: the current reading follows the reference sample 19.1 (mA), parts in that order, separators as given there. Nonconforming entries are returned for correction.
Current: 52.5 (mA)
